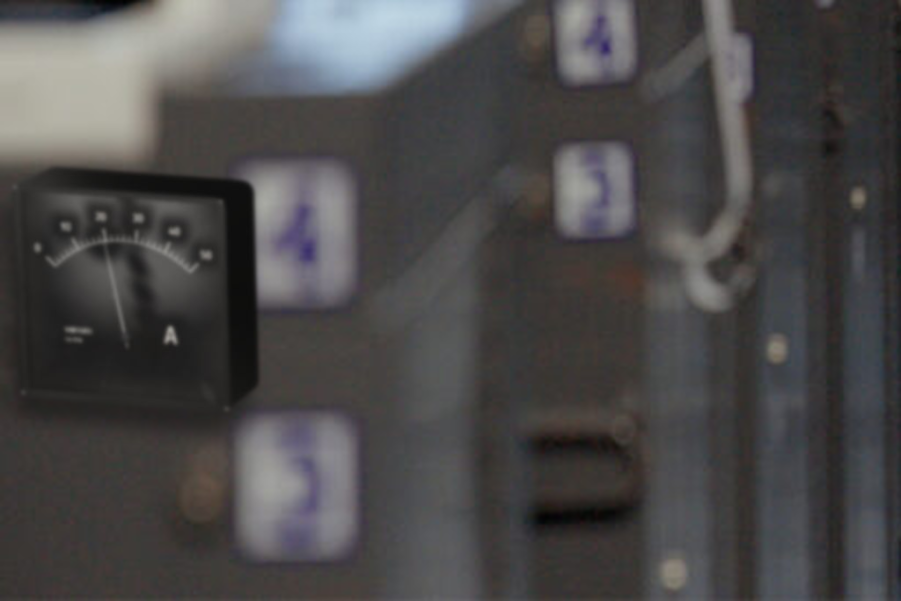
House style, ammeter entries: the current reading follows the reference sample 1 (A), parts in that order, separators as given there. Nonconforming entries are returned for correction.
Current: 20 (A)
